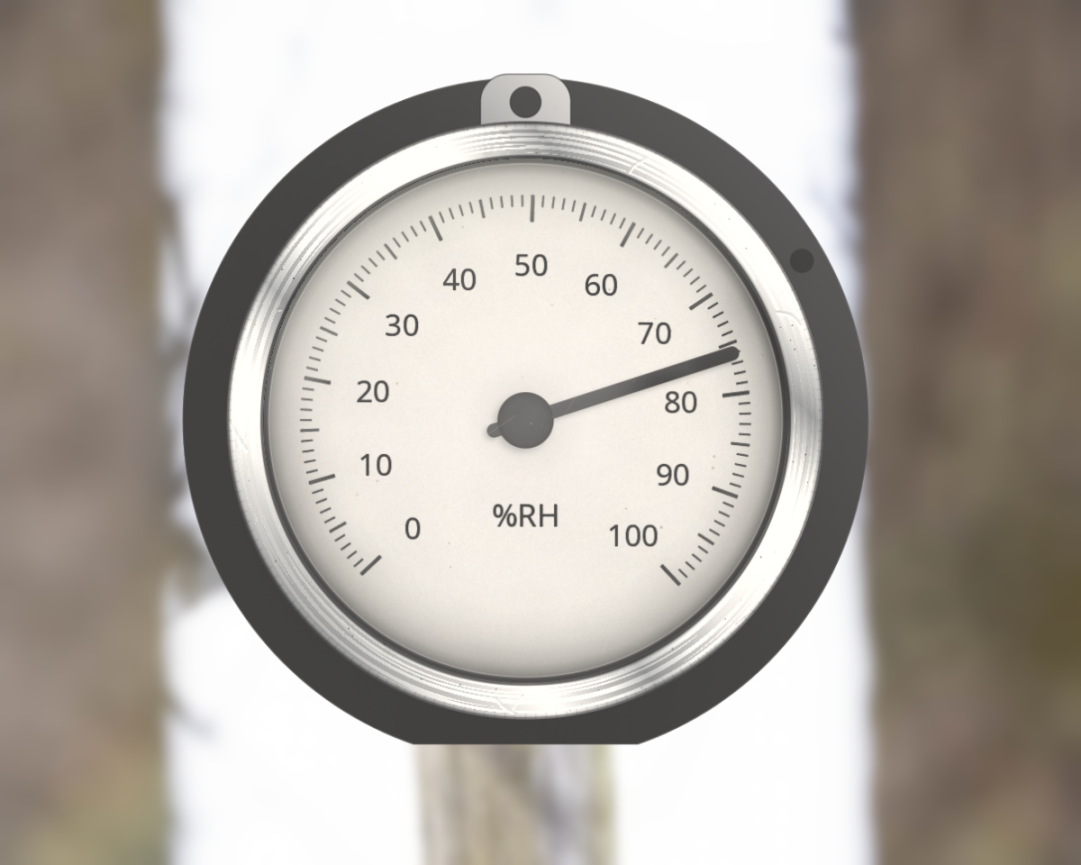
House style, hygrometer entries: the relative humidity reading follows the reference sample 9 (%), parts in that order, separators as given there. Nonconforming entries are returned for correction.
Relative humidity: 76 (%)
